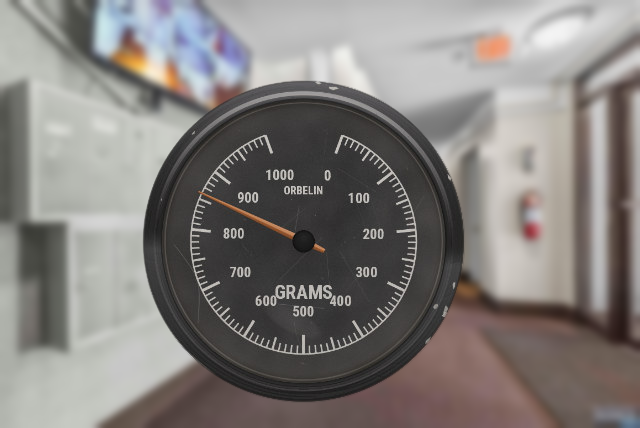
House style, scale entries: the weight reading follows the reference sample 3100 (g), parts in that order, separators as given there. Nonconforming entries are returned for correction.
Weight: 860 (g)
